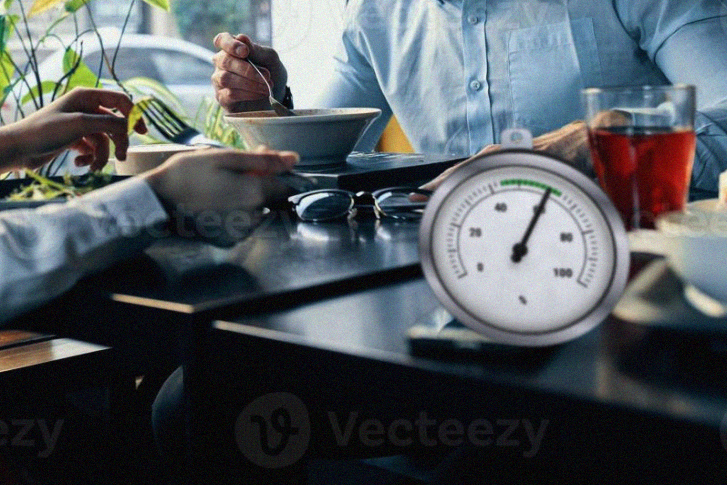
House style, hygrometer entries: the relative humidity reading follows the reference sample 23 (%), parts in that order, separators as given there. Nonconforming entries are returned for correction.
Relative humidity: 60 (%)
